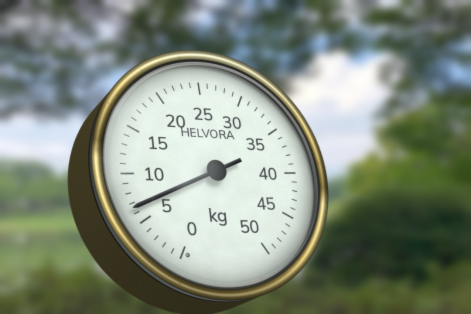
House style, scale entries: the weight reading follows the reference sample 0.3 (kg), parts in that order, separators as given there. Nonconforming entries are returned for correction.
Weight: 6.5 (kg)
